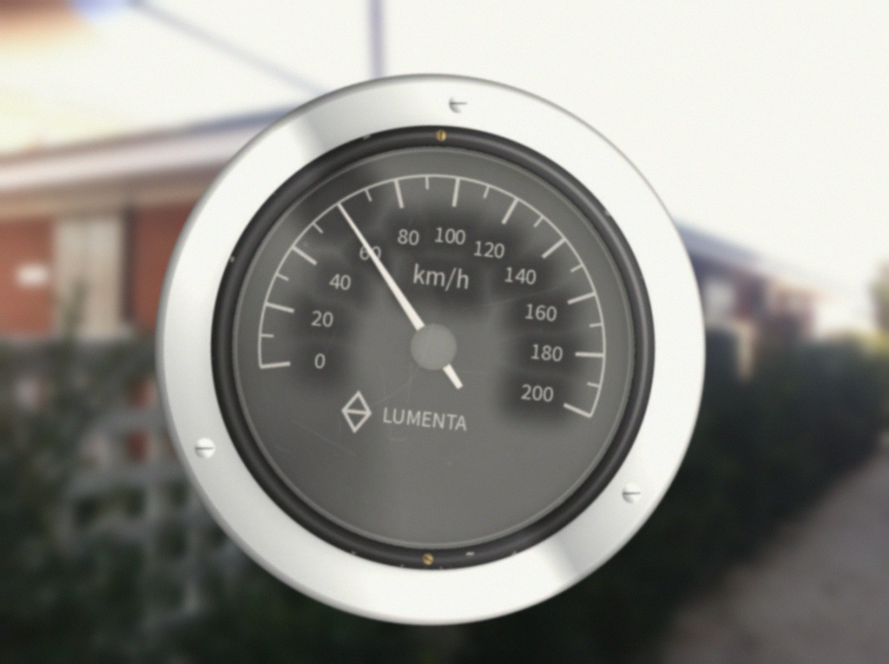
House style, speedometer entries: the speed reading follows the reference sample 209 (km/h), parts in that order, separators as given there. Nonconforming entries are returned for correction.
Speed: 60 (km/h)
